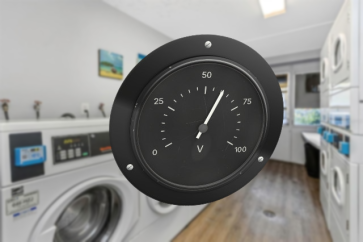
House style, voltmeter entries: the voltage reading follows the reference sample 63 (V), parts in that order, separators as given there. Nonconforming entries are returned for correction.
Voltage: 60 (V)
